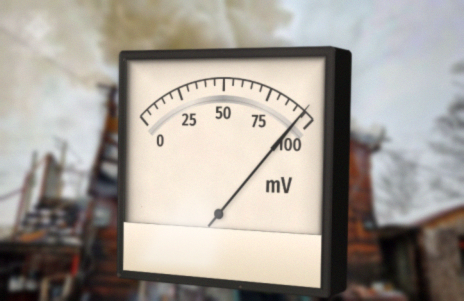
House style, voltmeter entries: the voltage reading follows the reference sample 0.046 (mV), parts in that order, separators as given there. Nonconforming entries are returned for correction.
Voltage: 95 (mV)
